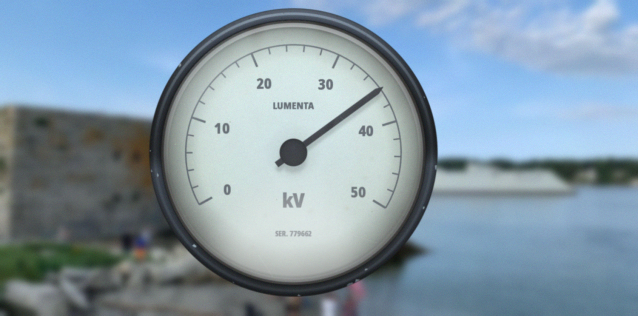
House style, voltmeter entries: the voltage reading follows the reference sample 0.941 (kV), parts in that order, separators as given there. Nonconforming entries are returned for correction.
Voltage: 36 (kV)
